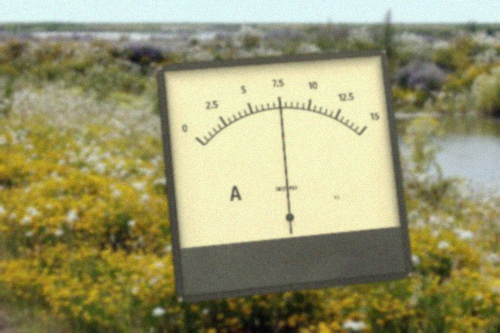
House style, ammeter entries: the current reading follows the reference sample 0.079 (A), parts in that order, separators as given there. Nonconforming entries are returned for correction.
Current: 7.5 (A)
